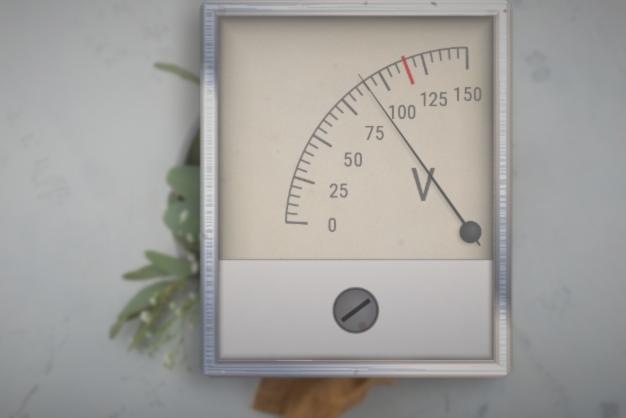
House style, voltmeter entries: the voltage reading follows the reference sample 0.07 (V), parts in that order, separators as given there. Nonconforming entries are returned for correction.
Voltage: 90 (V)
